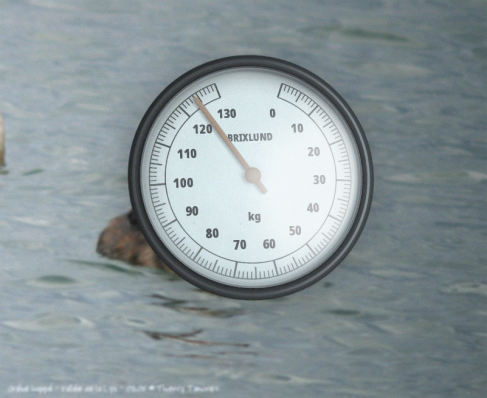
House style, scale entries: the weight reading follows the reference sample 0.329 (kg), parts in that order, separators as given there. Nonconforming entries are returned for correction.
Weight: 124 (kg)
